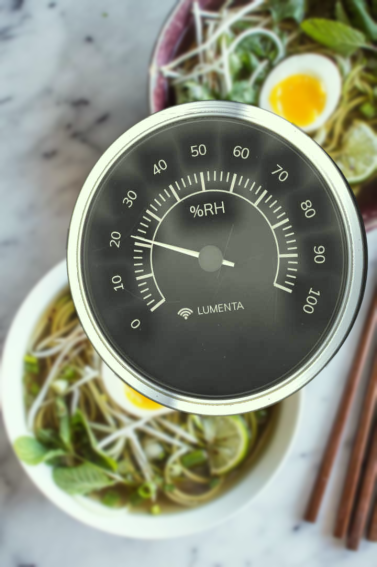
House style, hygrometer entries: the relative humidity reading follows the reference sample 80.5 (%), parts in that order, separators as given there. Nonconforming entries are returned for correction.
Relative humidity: 22 (%)
